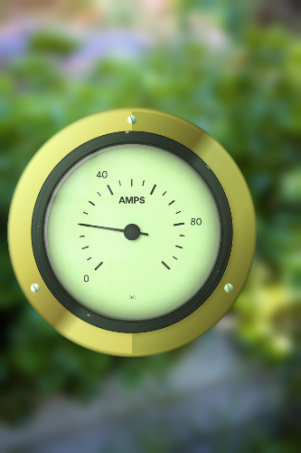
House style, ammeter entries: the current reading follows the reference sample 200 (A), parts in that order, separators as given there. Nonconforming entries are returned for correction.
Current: 20 (A)
